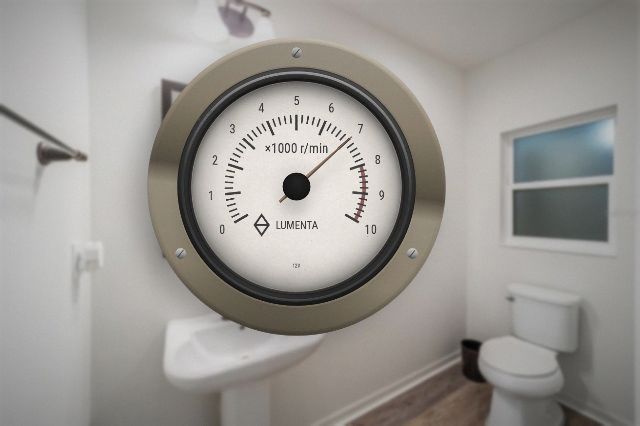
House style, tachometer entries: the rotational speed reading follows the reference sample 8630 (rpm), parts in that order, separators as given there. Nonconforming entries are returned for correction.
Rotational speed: 7000 (rpm)
